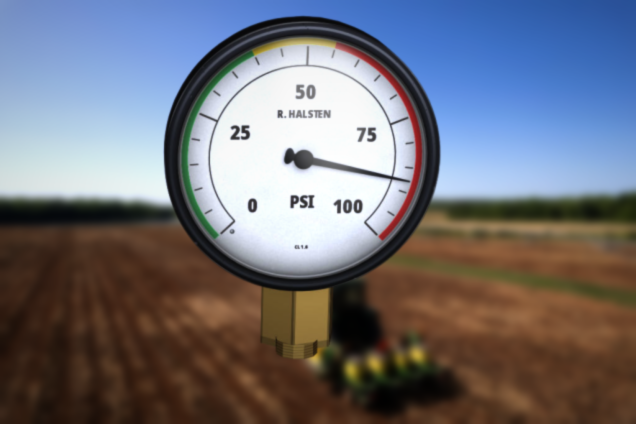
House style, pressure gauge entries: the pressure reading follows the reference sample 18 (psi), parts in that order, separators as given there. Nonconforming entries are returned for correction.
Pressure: 87.5 (psi)
